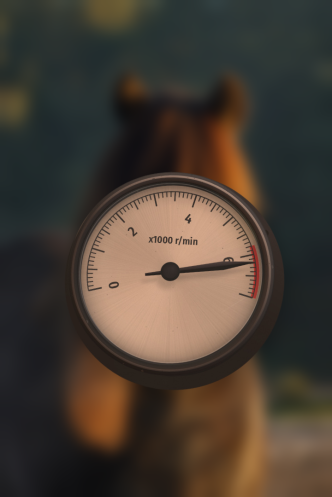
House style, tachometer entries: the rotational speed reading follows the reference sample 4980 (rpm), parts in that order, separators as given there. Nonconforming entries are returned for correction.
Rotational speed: 6200 (rpm)
